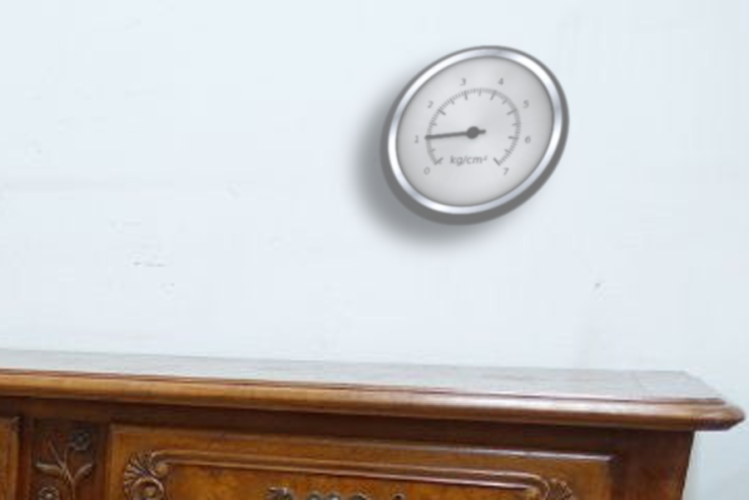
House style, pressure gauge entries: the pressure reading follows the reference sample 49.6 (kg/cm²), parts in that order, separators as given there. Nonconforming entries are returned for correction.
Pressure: 1 (kg/cm²)
